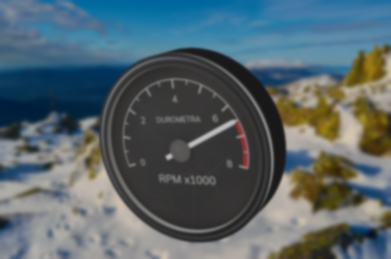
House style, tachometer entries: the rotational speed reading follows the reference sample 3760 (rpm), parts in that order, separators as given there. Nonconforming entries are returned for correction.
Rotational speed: 6500 (rpm)
